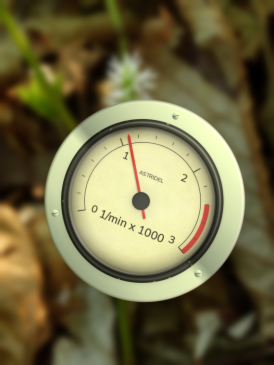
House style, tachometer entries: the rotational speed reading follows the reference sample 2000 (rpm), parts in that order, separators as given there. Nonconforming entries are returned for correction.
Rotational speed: 1100 (rpm)
